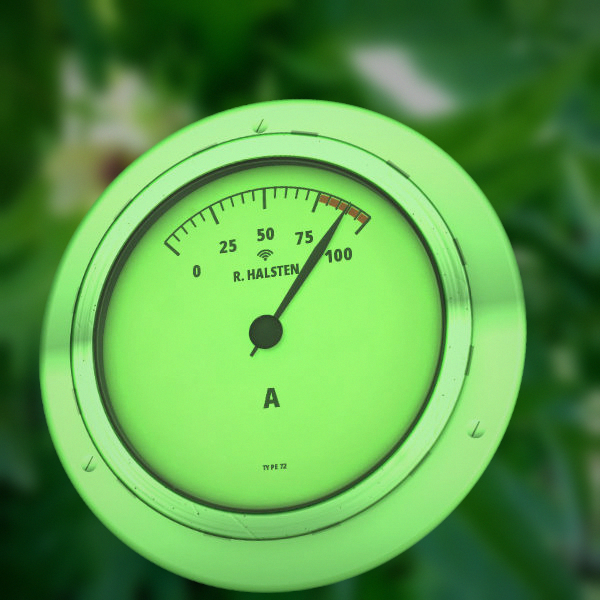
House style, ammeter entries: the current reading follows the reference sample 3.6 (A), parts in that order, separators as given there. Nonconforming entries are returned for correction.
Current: 90 (A)
